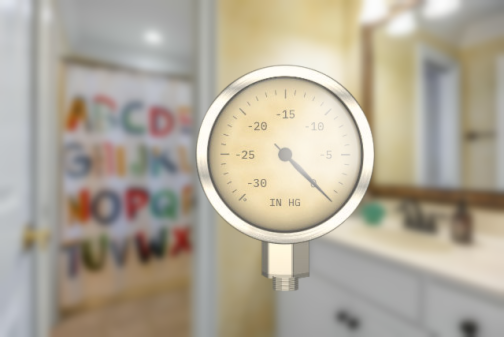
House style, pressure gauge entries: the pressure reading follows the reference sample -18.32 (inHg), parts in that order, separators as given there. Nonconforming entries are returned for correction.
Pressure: 0 (inHg)
